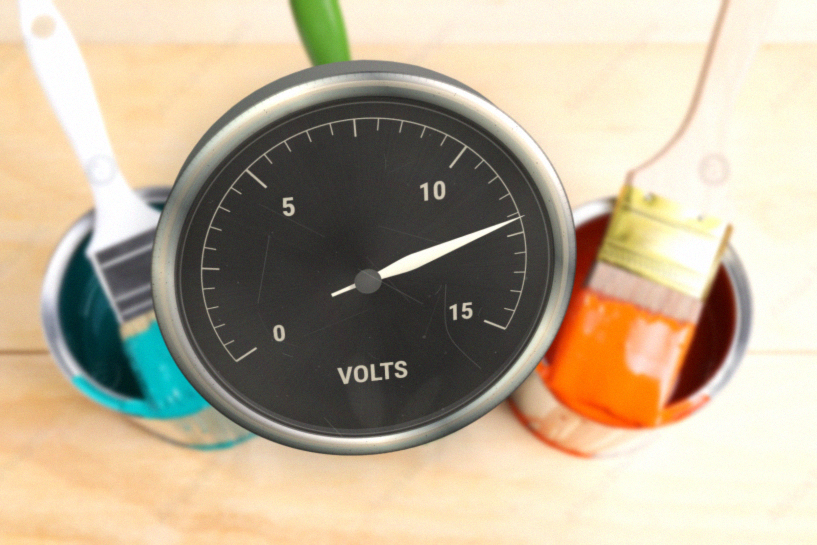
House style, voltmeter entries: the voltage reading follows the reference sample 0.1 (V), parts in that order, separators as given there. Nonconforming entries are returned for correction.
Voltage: 12 (V)
